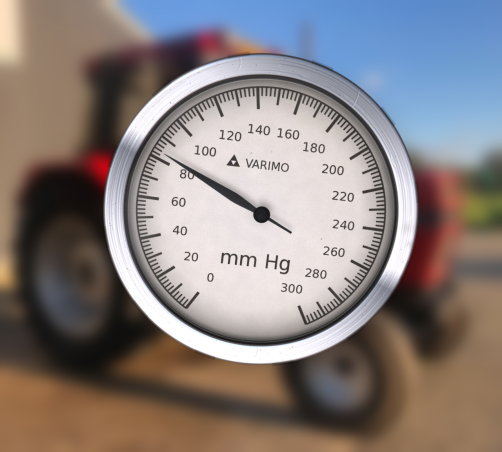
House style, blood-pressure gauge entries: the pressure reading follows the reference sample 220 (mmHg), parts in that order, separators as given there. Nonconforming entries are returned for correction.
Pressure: 84 (mmHg)
